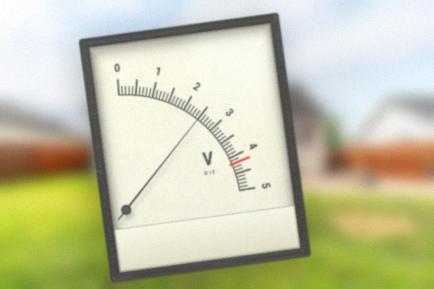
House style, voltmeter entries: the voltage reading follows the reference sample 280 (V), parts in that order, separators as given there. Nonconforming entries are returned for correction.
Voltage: 2.5 (V)
